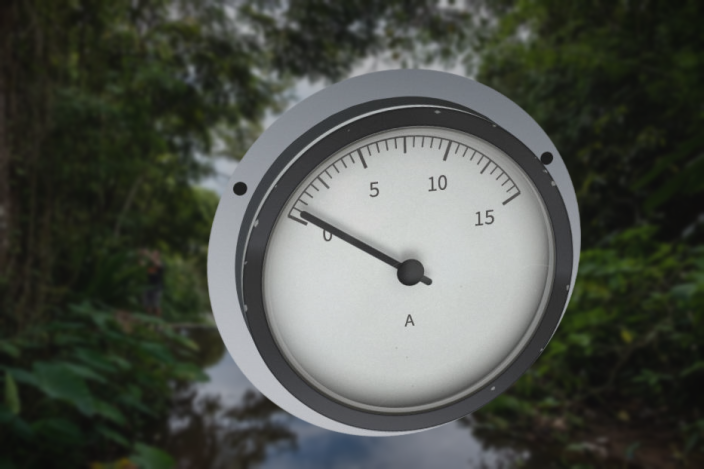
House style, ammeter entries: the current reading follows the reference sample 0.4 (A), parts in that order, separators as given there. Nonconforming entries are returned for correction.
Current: 0.5 (A)
